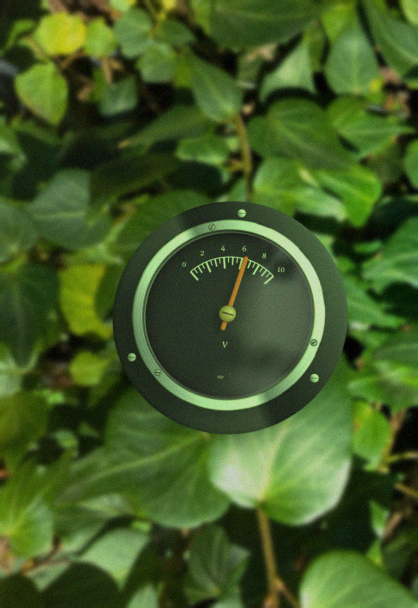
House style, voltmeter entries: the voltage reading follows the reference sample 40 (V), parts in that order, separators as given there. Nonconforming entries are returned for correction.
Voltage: 6.5 (V)
